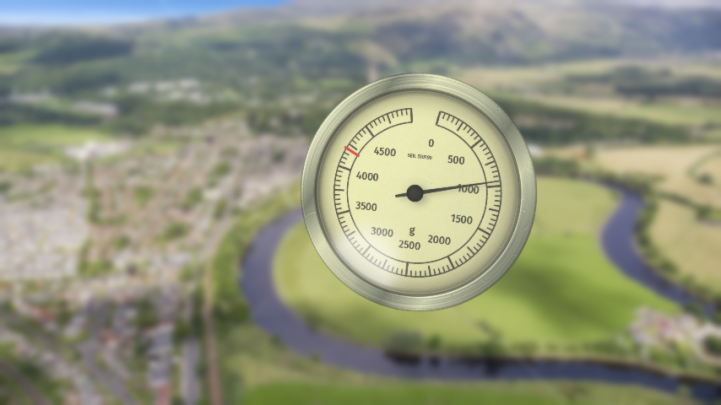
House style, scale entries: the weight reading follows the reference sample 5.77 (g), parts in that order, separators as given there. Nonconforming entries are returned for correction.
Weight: 950 (g)
